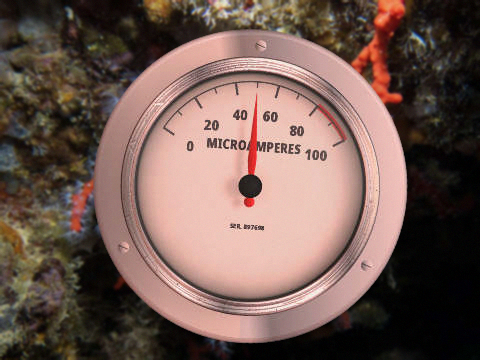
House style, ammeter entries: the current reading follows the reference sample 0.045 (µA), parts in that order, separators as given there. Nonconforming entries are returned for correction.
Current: 50 (µA)
